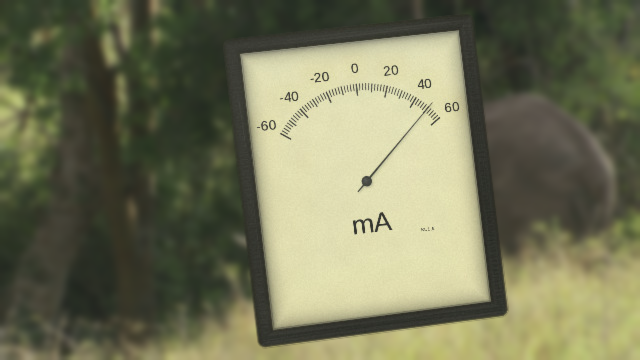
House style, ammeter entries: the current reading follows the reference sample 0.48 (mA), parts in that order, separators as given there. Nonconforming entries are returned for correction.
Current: 50 (mA)
